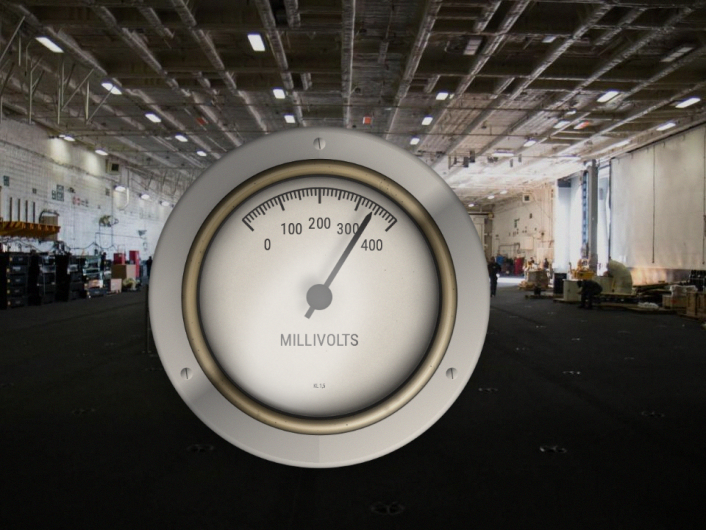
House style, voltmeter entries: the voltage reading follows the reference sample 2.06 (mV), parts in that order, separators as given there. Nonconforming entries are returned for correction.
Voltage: 340 (mV)
